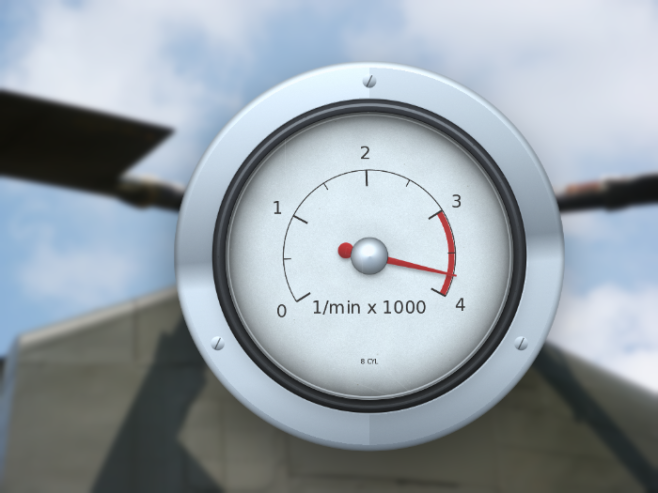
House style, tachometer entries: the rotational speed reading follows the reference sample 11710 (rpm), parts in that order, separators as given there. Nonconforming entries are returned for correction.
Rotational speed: 3750 (rpm)
